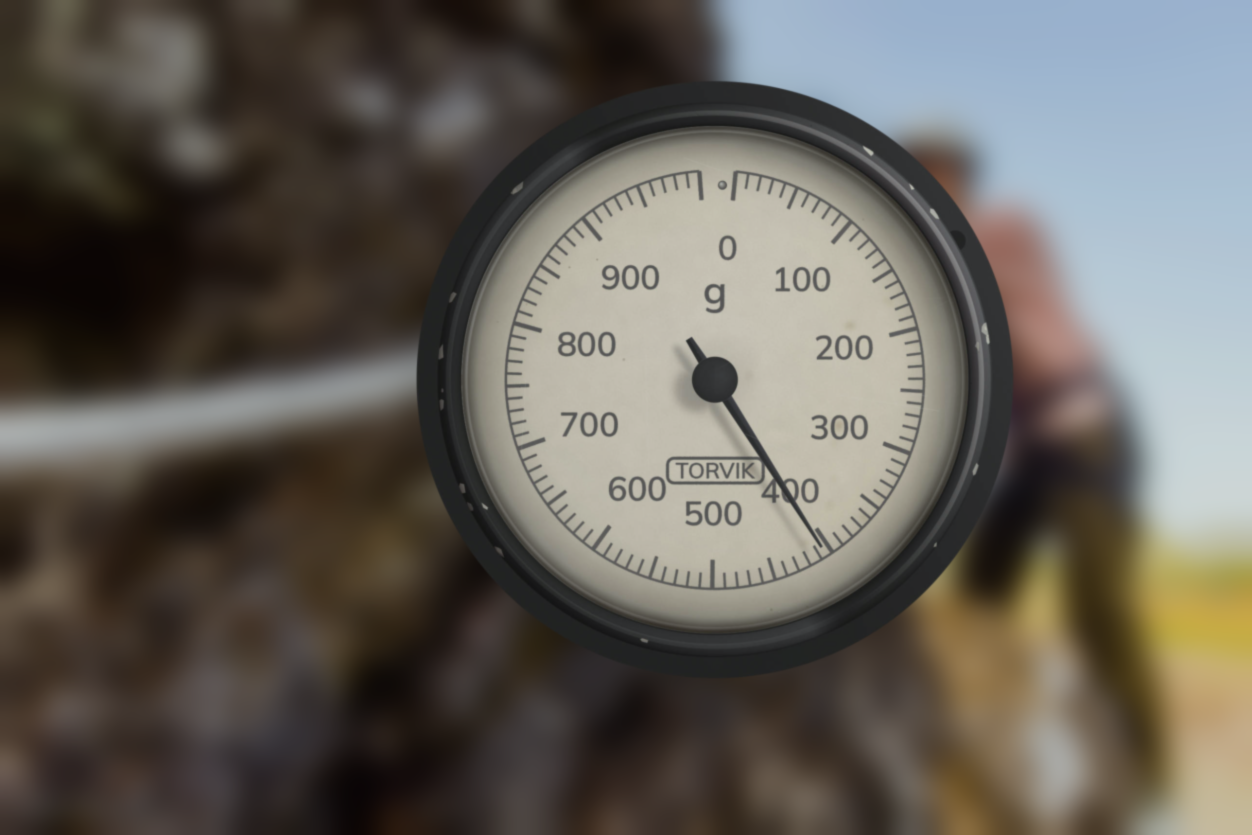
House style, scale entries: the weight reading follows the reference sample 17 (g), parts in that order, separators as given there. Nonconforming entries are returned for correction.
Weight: 405 (g)
